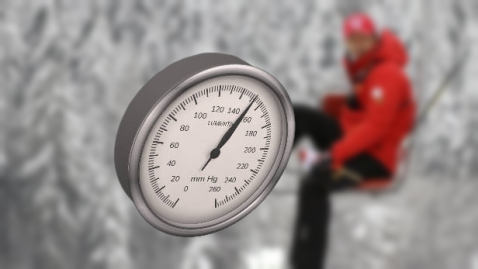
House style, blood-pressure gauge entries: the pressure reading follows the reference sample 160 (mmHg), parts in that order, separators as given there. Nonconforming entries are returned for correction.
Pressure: 150 (mmHg)
